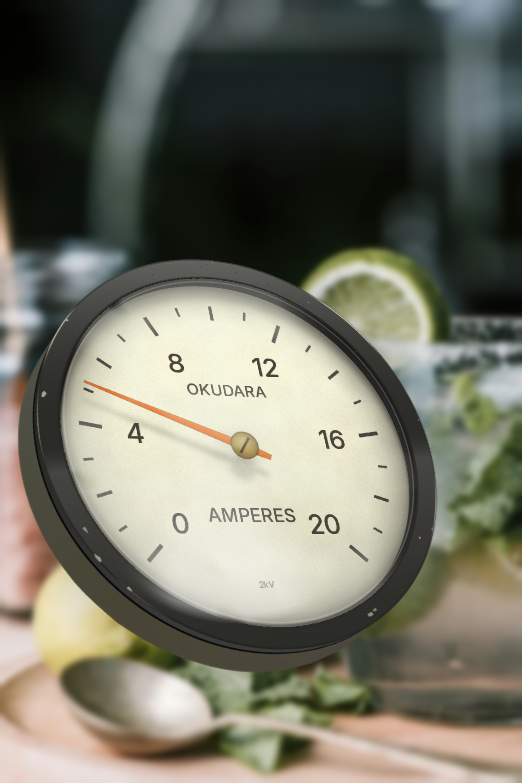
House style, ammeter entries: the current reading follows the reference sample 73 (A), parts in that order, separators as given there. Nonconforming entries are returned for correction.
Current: 5 (A)
